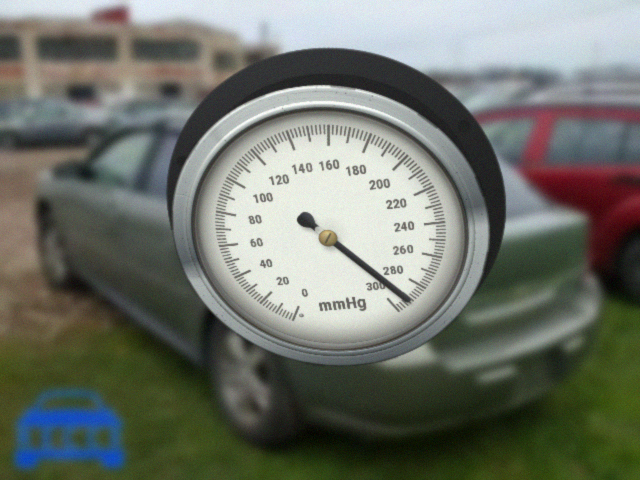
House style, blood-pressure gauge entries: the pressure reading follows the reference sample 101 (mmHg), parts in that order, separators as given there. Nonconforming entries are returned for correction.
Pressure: 290 (mmHg)
